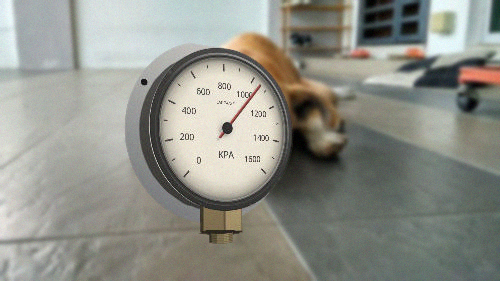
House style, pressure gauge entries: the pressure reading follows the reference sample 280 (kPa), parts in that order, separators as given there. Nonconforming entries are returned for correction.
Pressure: 1050 (kPa)
